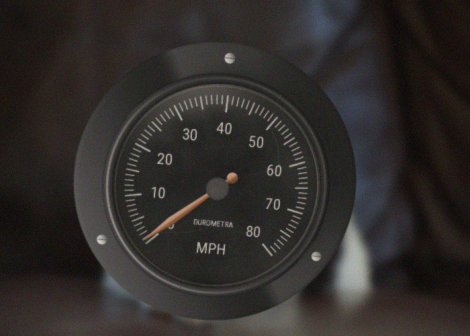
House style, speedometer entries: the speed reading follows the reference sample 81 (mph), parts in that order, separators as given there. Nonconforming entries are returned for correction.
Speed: 1 (mph)
